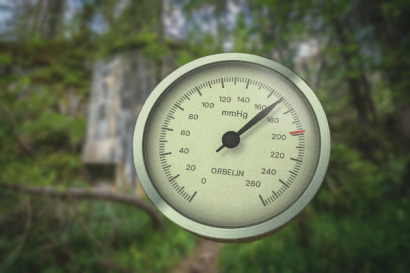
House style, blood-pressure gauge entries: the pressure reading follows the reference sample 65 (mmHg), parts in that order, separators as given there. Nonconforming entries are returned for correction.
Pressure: 170 (mmHg)
